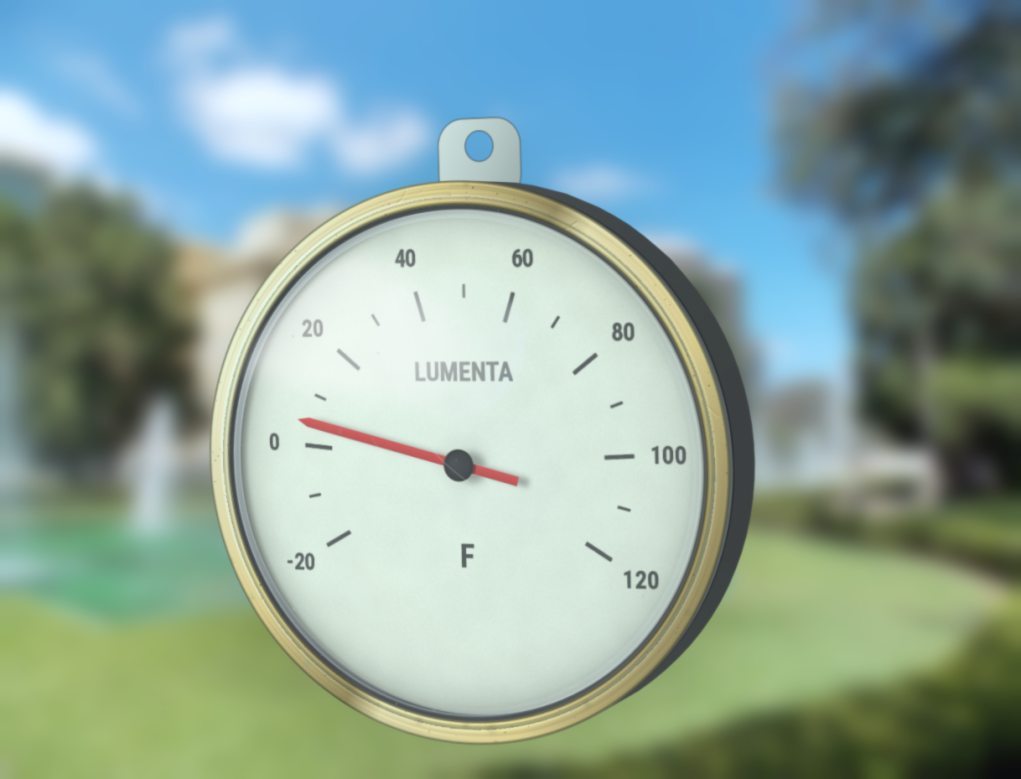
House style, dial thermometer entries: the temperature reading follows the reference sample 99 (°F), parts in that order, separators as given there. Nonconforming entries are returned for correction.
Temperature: 5 (°F)
